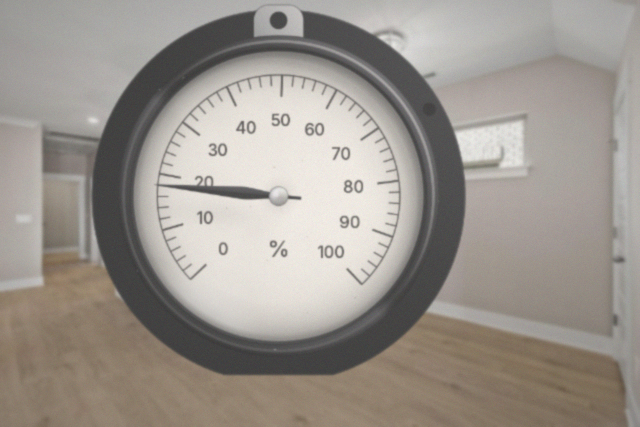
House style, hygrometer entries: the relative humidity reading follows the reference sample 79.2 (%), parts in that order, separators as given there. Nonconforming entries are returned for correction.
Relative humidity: 18 (%)
